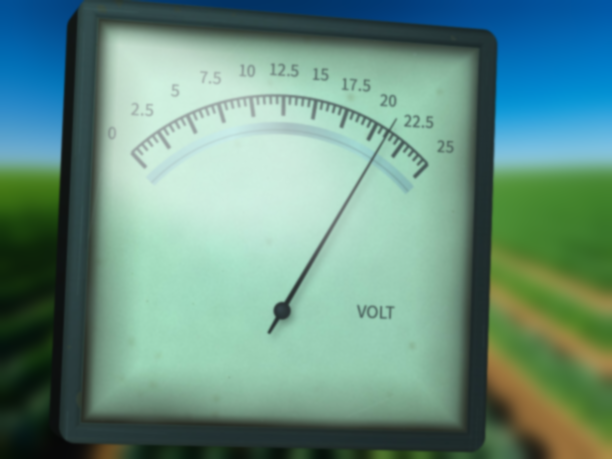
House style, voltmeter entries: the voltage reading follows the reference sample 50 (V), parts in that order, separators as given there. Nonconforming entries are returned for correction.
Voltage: 21 (V)
